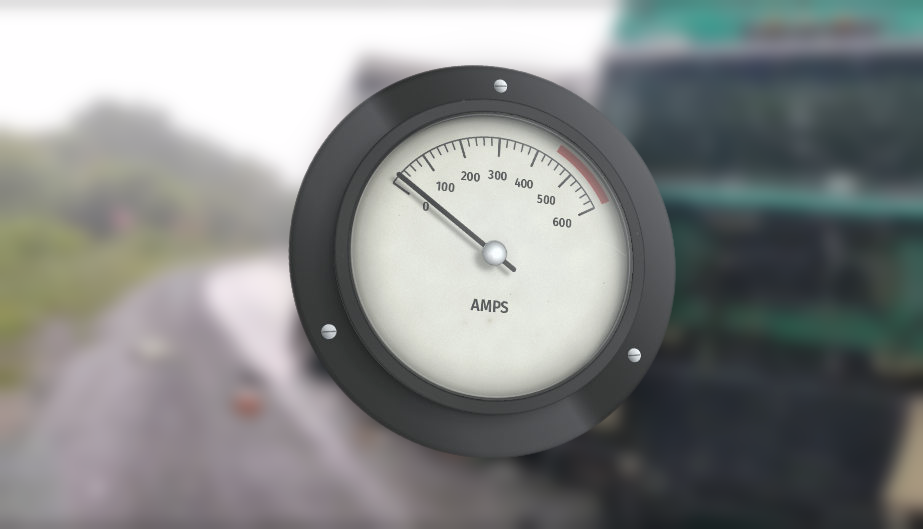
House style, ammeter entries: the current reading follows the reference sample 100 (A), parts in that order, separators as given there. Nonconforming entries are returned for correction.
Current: 20 (A)
